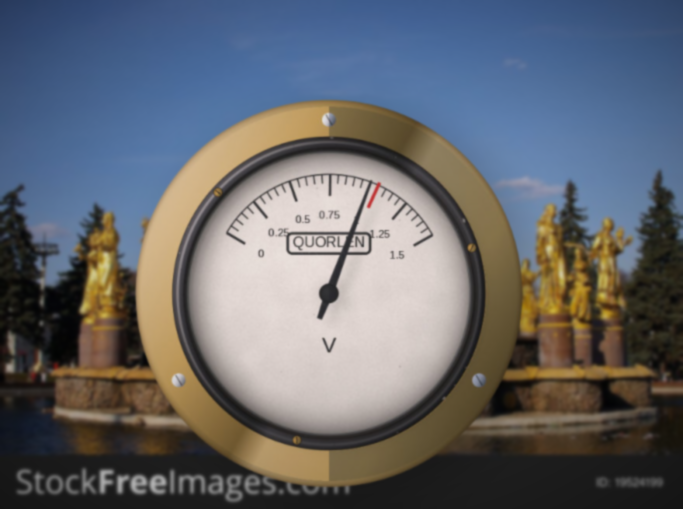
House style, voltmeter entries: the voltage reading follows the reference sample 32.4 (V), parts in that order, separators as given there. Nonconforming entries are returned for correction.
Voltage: 1 (V)
